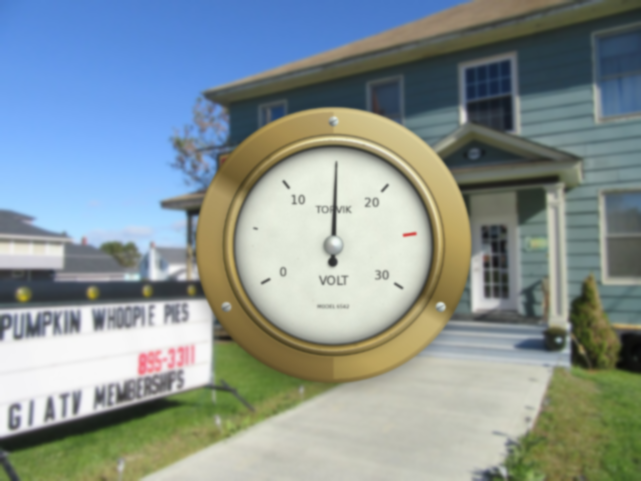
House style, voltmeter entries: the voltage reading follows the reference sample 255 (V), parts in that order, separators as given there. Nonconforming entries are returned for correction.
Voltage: 15 (V)
